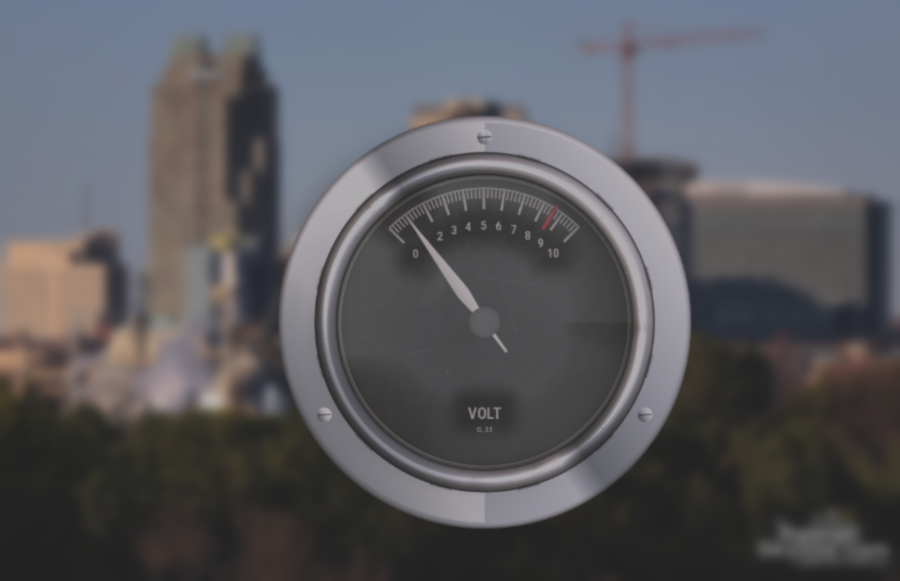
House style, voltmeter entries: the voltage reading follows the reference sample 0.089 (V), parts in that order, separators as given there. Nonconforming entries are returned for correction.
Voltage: 1 (V)
